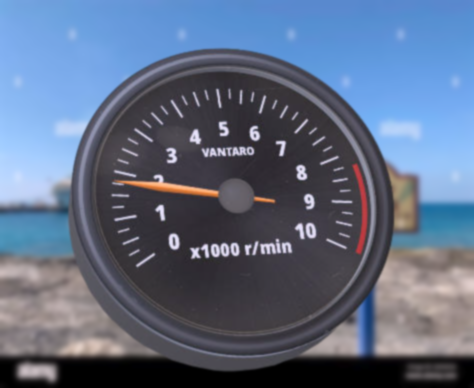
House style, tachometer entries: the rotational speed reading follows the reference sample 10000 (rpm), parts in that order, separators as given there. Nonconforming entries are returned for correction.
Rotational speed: 1750 (rpm)
